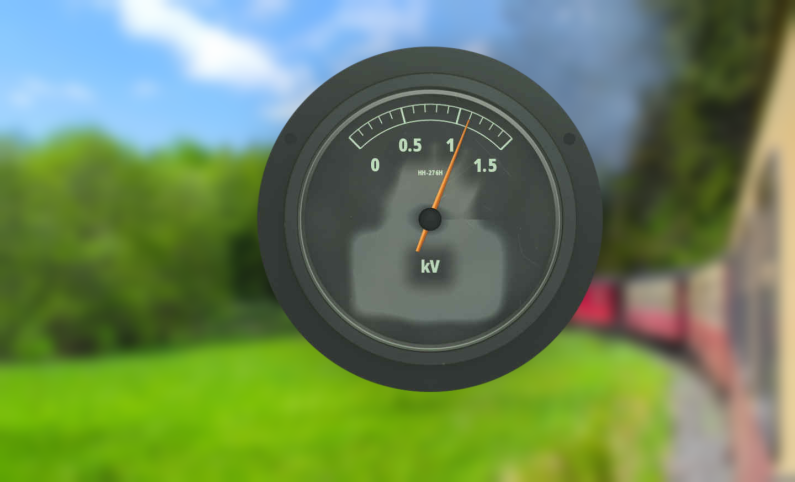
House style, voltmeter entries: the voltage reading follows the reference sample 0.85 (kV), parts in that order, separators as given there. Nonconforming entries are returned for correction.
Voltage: 1.1 (kV)
